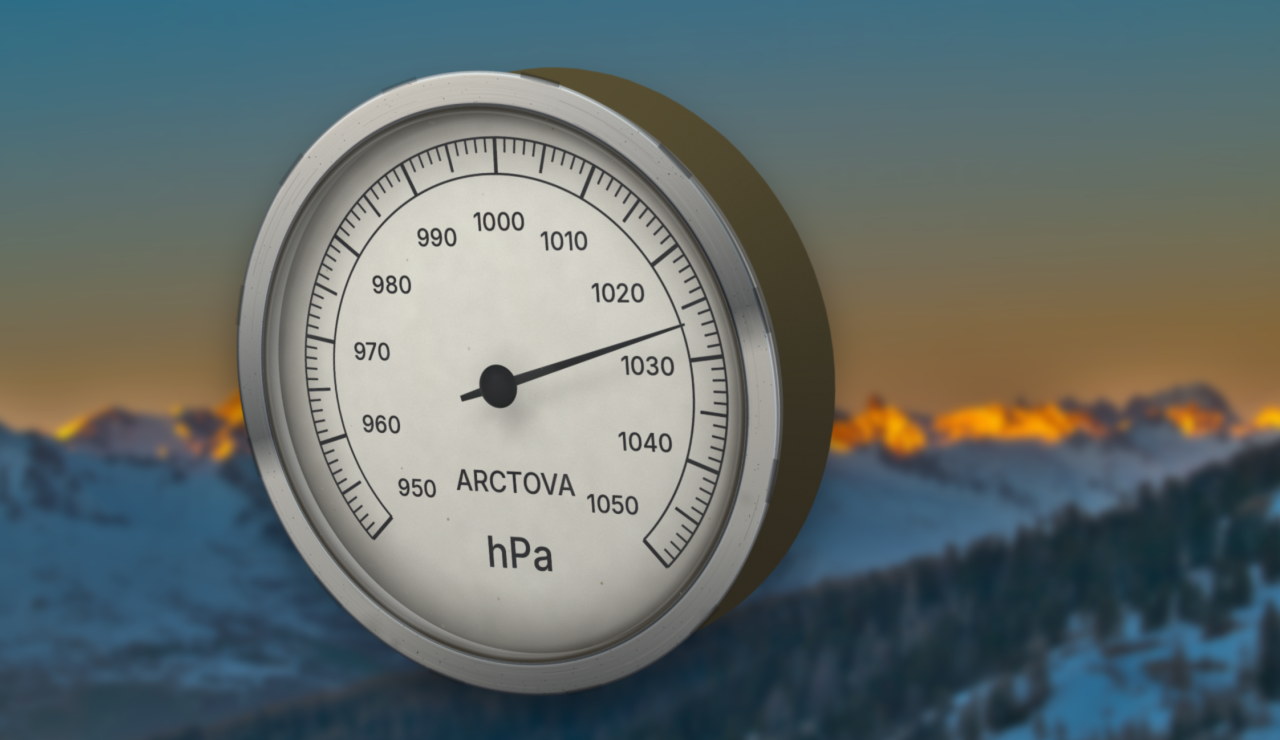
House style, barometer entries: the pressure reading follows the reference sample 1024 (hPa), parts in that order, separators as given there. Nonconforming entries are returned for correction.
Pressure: 1026.5 (hPa)
